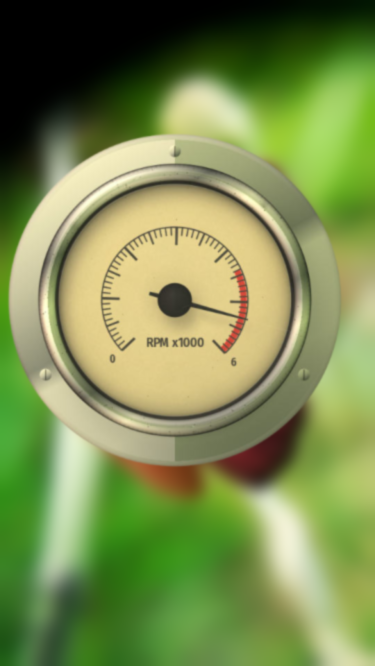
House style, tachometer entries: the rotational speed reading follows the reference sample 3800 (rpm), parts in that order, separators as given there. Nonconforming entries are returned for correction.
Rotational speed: 5300 (rpm)
